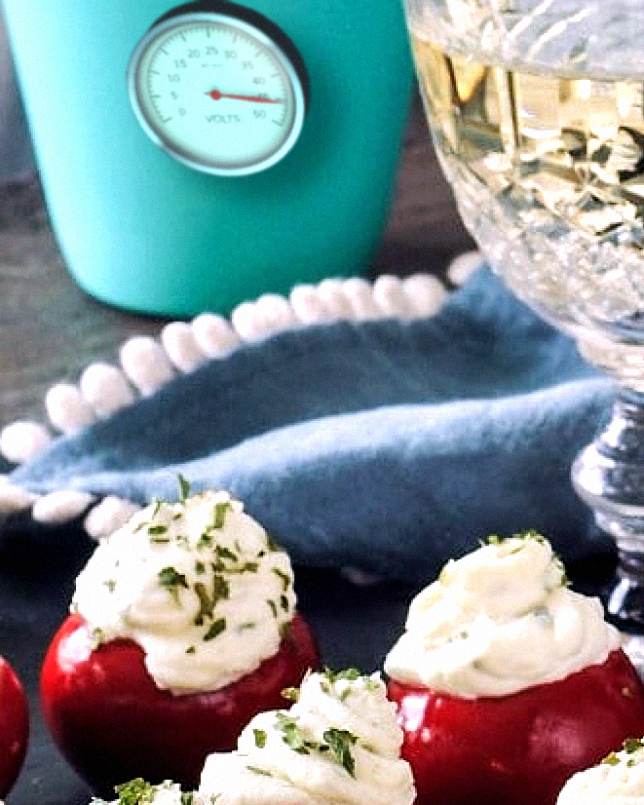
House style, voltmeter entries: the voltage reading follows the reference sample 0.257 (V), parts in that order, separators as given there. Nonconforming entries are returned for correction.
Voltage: 45 (V)
